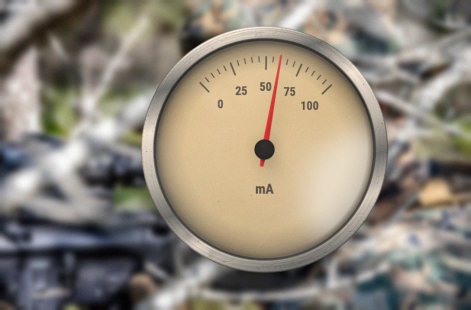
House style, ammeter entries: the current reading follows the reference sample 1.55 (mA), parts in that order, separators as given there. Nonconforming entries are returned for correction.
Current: 60 (mA)
